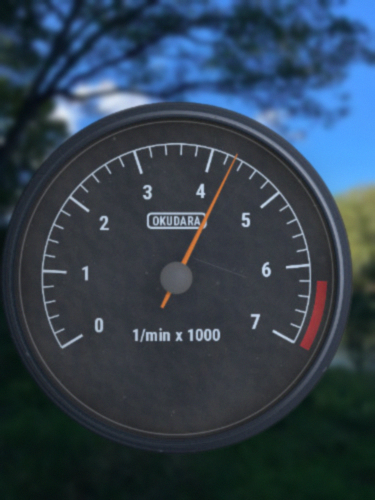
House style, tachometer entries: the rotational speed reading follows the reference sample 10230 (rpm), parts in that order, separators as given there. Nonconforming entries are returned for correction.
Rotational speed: 4300 (rpm)
